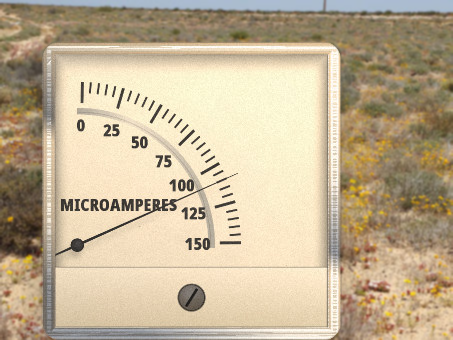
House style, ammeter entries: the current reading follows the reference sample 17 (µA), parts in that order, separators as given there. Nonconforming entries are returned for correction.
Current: 110 (µA)
